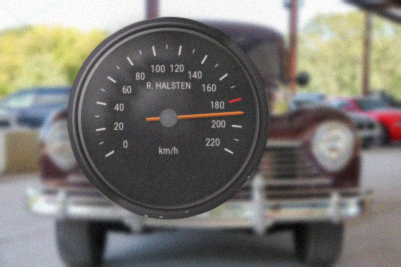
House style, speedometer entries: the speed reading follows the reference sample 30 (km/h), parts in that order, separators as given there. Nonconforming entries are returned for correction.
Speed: 190 (km/h)
